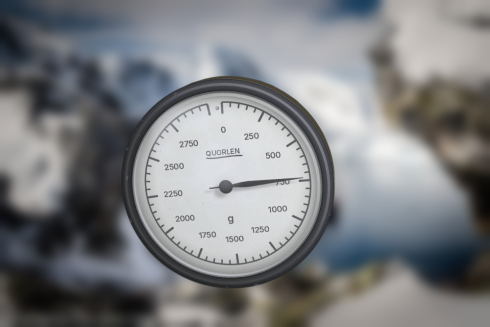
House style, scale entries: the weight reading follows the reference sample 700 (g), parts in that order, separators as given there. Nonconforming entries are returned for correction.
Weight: 725 (g)
